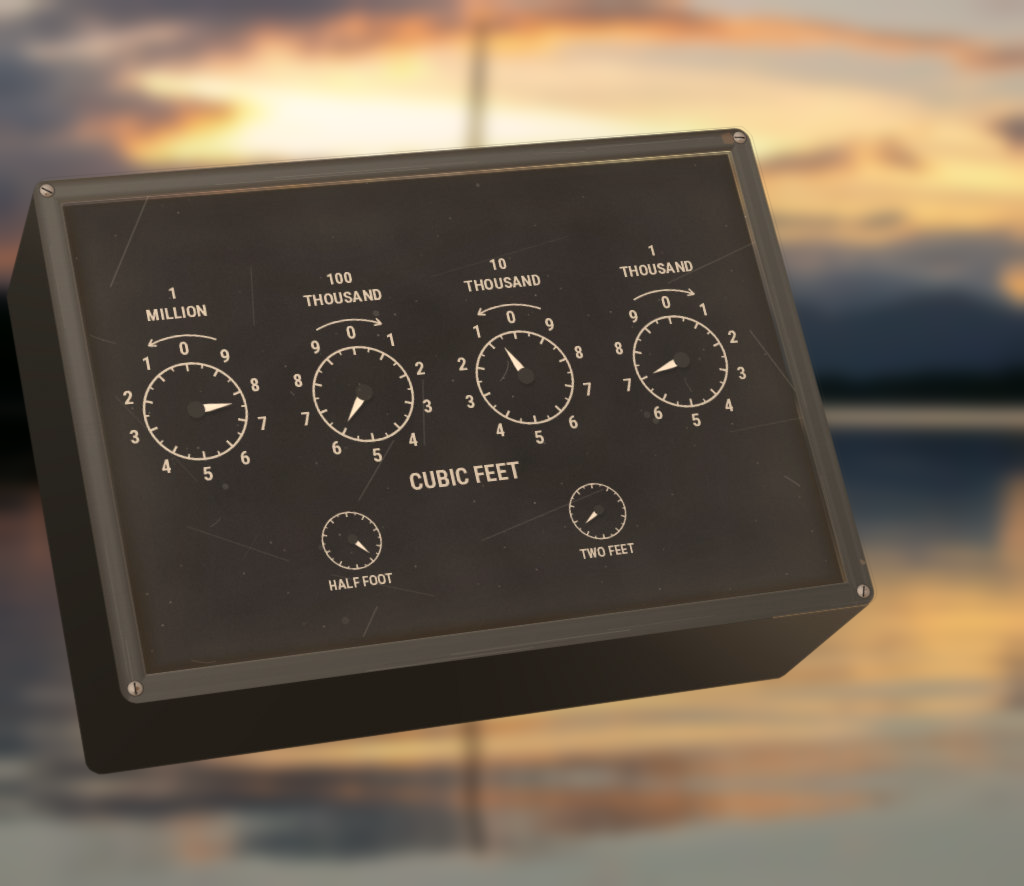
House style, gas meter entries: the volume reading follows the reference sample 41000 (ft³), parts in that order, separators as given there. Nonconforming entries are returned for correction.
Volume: 760700 (ft³)
